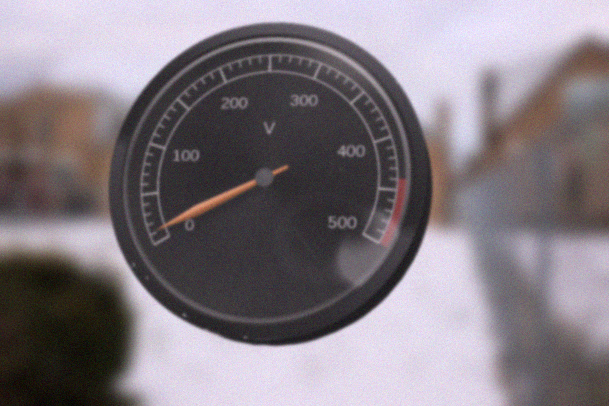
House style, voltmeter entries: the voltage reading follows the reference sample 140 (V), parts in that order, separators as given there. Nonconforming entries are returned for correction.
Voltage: 10 (V)
